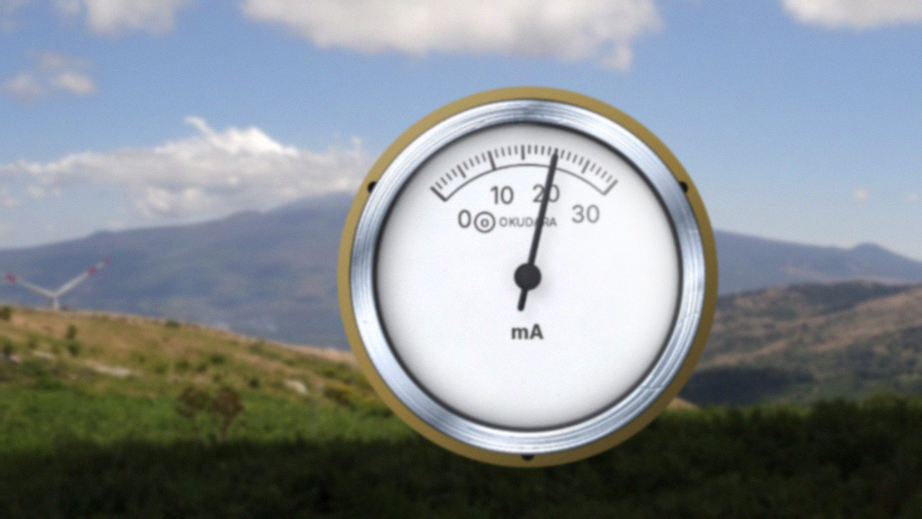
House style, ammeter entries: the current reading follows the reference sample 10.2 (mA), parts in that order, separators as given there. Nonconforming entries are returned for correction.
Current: 20 (mA)
